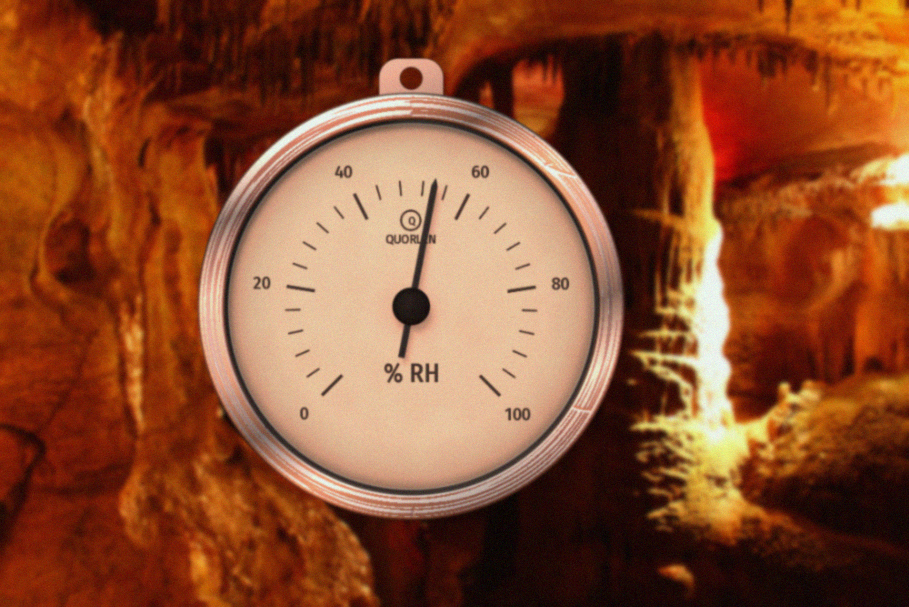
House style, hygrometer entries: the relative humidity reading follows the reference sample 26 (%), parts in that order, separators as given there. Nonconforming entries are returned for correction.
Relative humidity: 54 (%)
